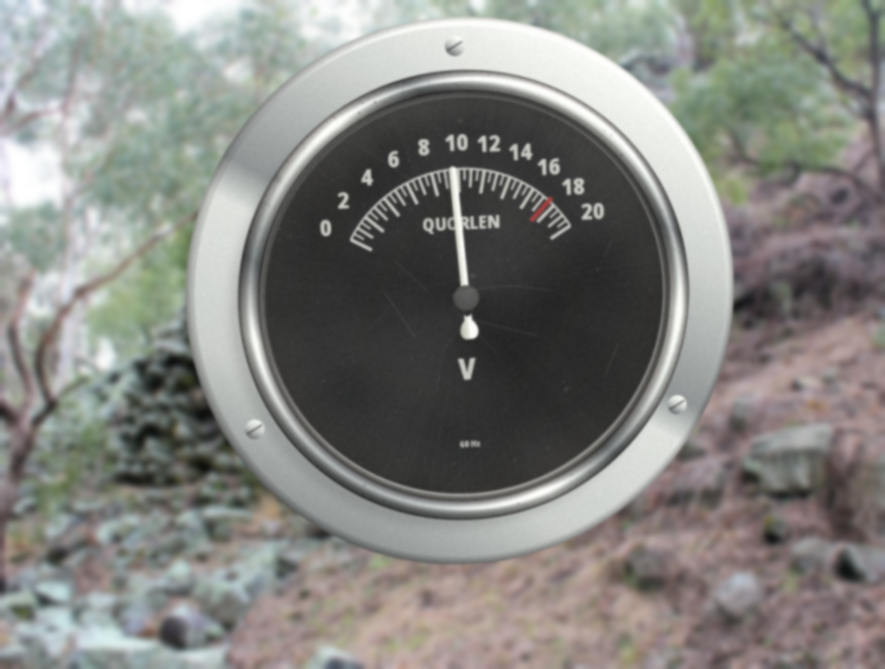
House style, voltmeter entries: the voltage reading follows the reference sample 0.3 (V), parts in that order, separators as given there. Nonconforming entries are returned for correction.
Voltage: 9.5 (V)
